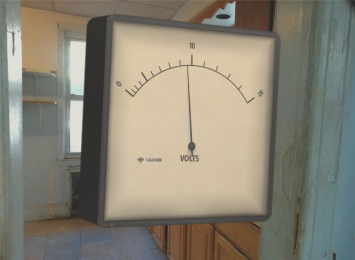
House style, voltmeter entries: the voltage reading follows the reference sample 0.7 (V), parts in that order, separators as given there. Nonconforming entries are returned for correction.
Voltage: 9.5 (V)
